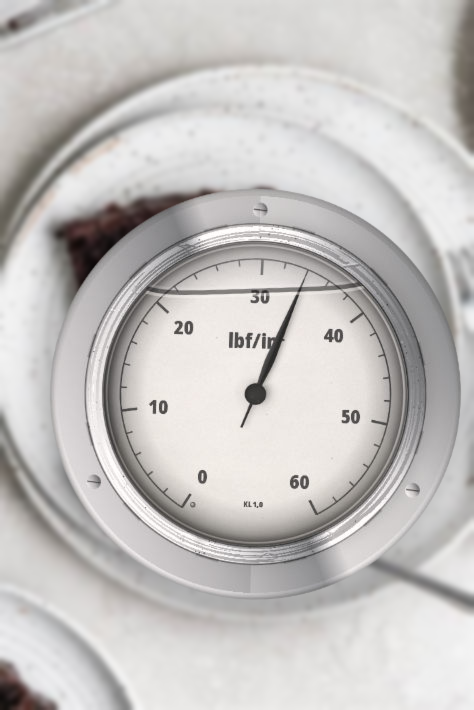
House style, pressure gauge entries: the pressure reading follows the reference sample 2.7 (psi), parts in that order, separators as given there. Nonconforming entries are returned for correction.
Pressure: 34 (psi)
